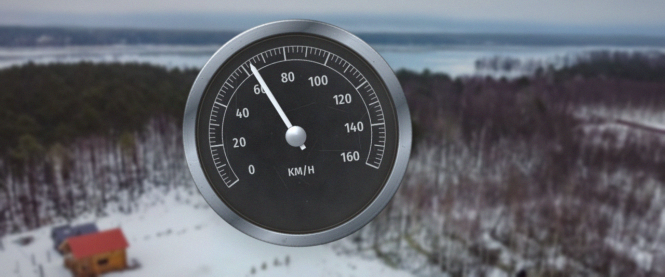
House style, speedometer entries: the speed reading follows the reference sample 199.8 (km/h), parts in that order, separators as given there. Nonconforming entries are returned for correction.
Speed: 64 (km/h)
